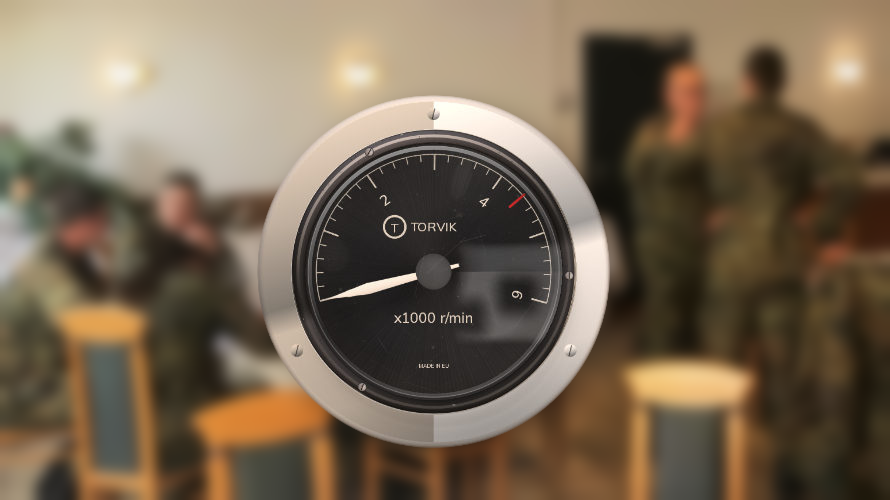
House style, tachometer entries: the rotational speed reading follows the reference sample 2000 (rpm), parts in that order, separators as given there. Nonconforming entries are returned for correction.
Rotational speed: 0 (rpm)
